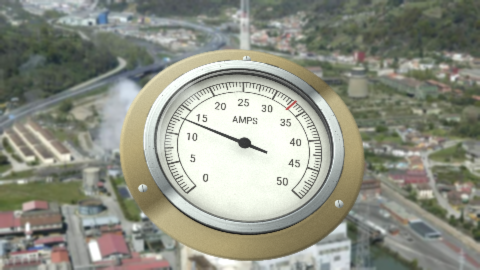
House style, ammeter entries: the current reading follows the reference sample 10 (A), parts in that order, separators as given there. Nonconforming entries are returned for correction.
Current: 12.5 (A)
